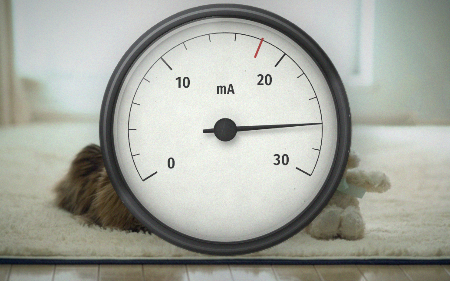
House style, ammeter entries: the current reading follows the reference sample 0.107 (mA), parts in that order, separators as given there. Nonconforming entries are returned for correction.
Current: 26 (mA)
